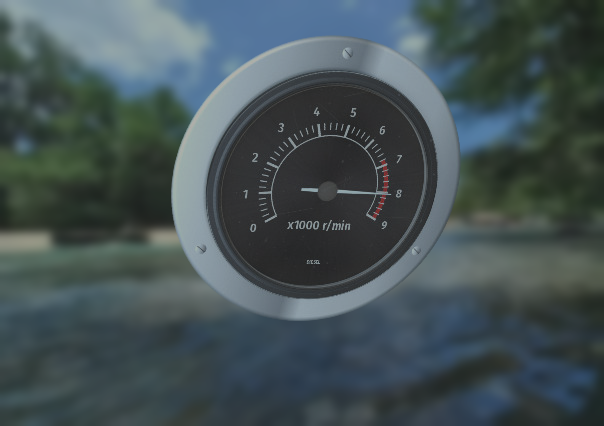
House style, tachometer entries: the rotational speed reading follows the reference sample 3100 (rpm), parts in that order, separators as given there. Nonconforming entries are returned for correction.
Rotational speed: 8000 (rpm)
